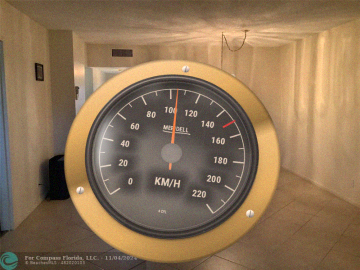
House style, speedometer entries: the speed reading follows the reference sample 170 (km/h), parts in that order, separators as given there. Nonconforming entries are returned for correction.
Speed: 105 (km/h)
